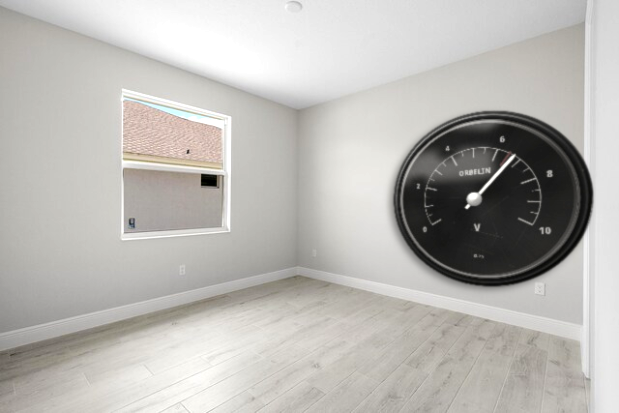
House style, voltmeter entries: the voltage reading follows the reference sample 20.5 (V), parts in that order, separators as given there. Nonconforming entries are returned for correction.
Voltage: 6.75 (V)
